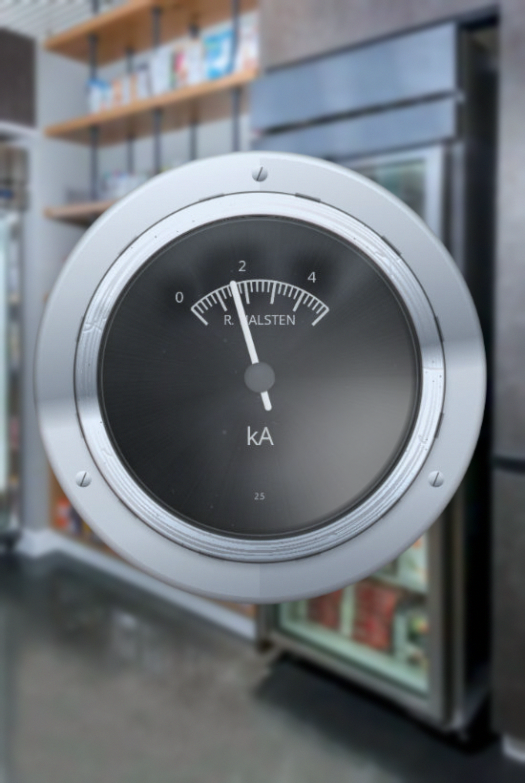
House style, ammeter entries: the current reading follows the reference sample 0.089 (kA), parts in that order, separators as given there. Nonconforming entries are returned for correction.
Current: 1.6 (kA)
